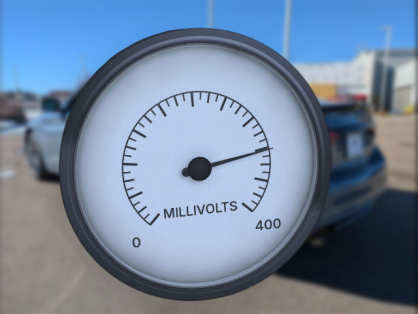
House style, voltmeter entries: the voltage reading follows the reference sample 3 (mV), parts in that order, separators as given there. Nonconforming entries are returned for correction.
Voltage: 320 (mV)
